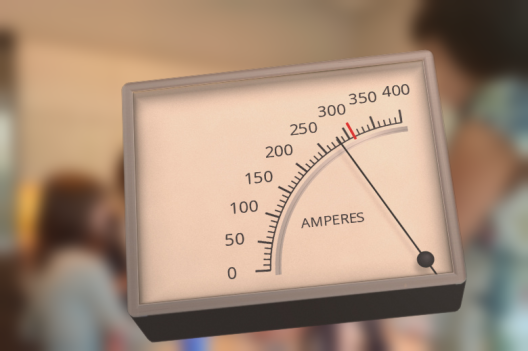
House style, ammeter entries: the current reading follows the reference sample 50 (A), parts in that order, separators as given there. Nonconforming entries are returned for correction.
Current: 280 (A)
